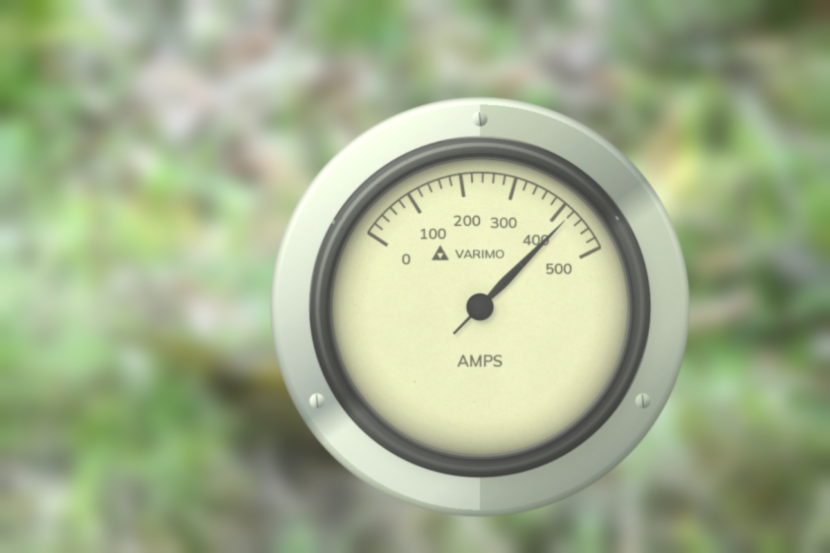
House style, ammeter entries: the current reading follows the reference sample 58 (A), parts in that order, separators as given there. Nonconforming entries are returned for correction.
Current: 420 (A)
